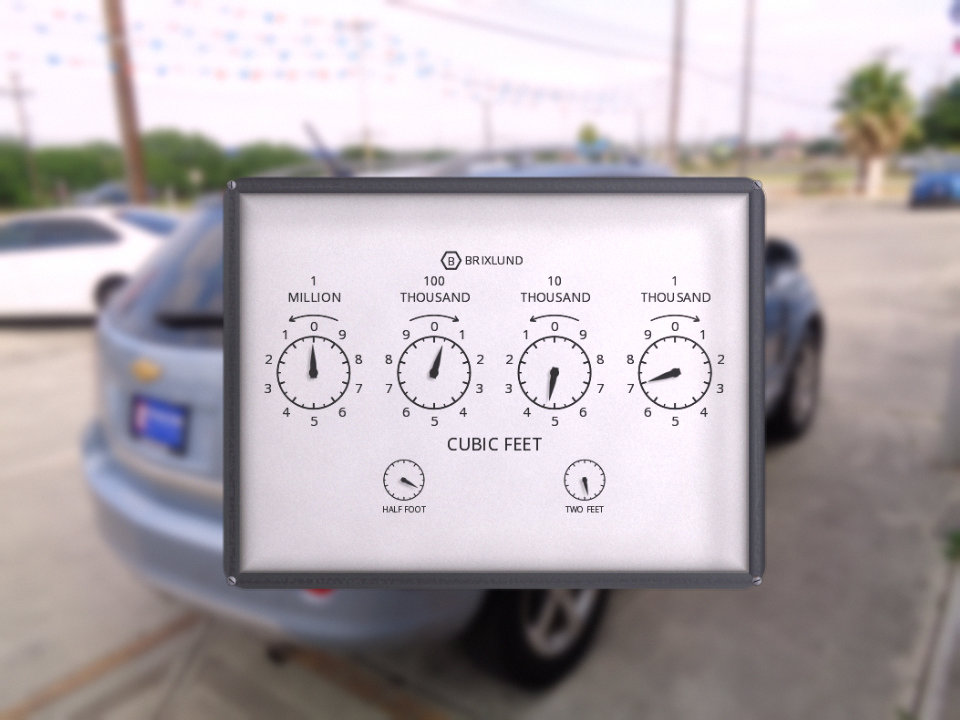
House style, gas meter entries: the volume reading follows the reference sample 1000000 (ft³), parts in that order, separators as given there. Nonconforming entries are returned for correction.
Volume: 4700 (ft³)
